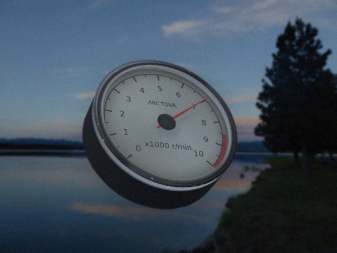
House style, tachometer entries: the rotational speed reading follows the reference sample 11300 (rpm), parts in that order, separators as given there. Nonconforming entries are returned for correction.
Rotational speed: 7000 (rpm)
